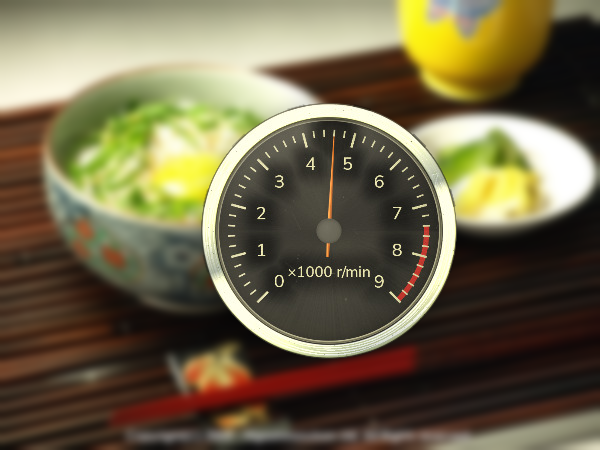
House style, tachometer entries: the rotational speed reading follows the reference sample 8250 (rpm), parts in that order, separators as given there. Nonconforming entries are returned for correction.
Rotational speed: 4600 (rpm)
